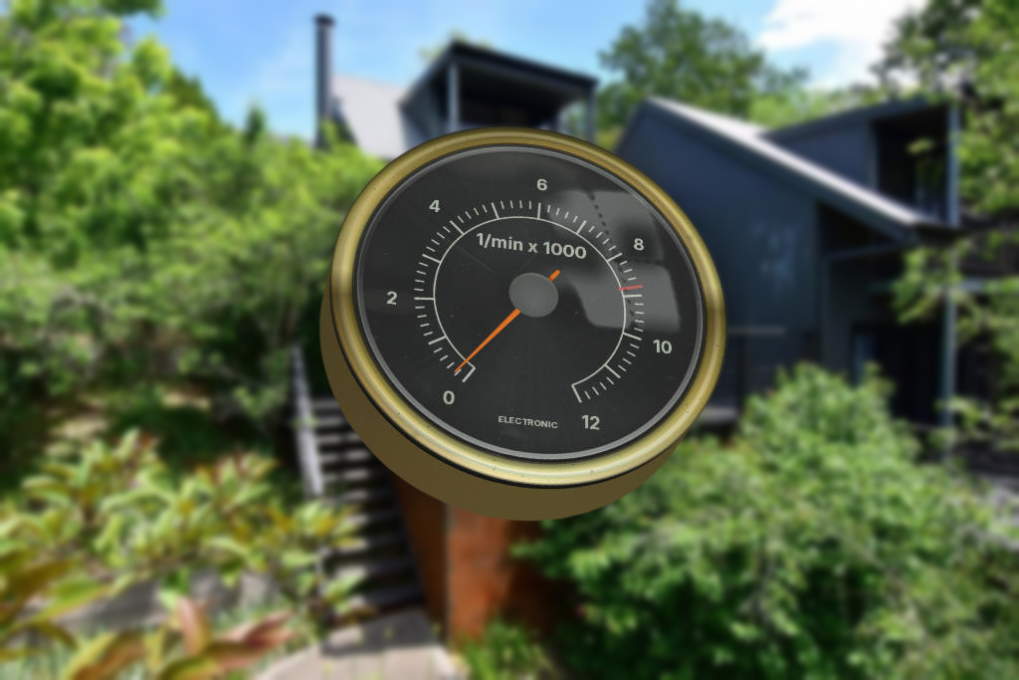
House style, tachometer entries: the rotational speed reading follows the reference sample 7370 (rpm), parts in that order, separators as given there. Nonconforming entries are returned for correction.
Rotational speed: 200 (rpm)
